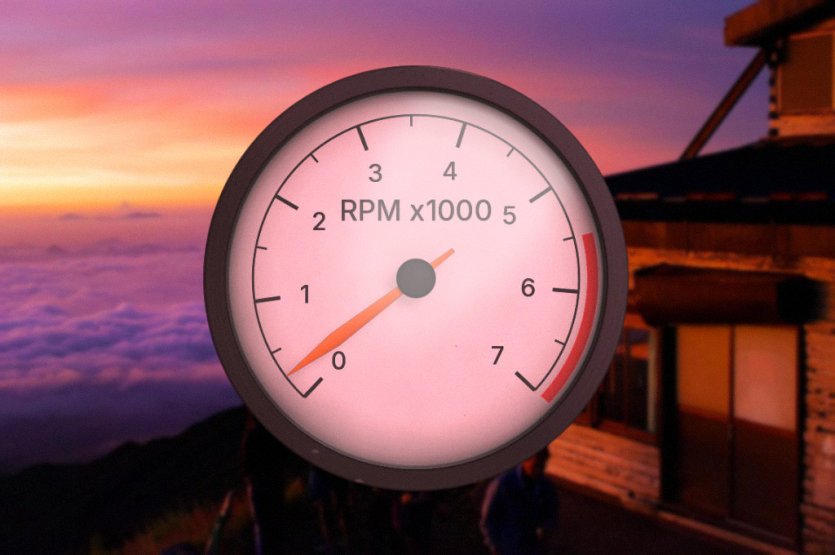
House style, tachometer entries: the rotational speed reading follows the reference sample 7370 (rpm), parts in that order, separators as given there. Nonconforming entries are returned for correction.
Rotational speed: 250 (rpm)
